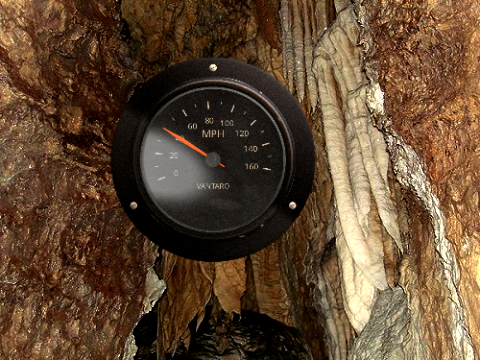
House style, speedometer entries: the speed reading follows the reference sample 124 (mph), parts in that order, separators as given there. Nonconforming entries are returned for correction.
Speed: 40 (mph)
